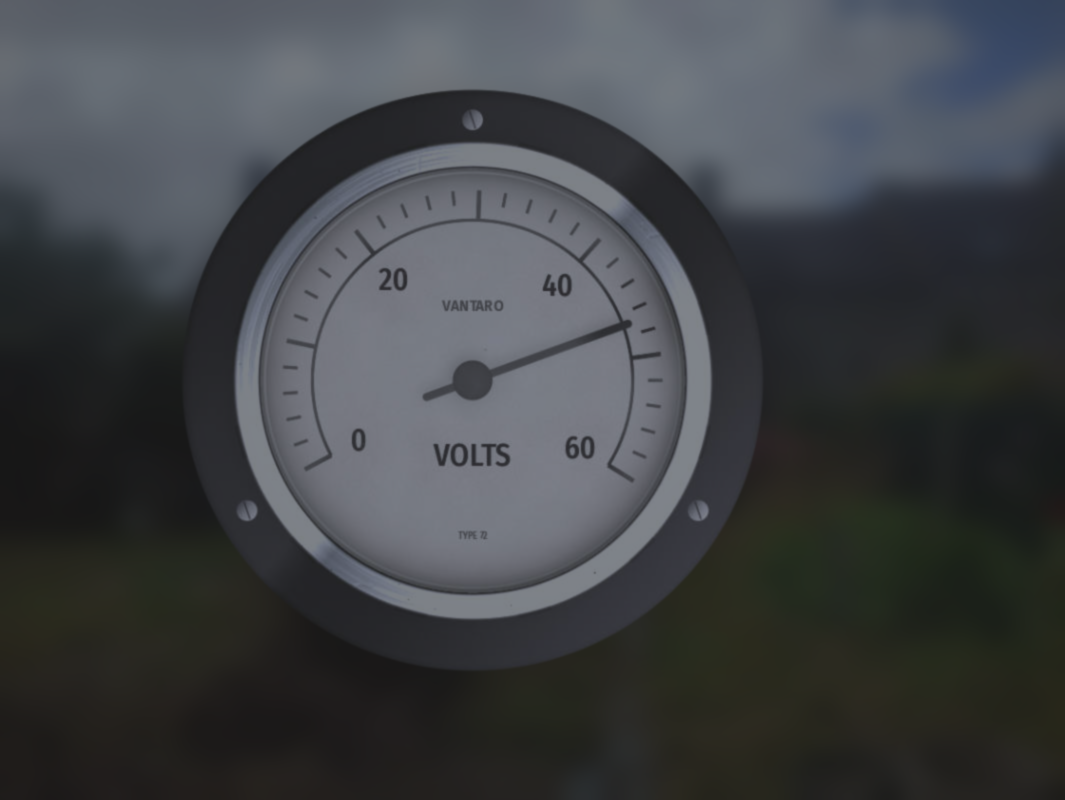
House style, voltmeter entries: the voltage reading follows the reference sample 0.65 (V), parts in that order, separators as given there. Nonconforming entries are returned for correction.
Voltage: 47 (V)
